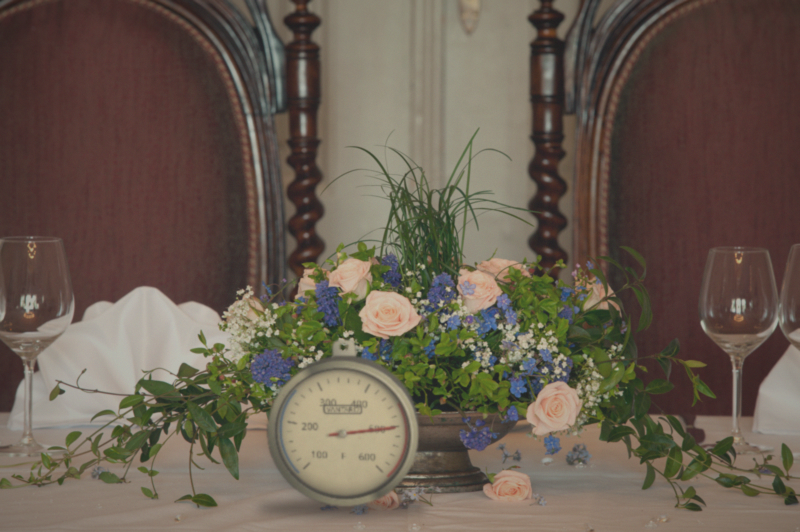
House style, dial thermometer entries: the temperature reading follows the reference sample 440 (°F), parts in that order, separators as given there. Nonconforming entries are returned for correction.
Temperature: 500 (°F)
